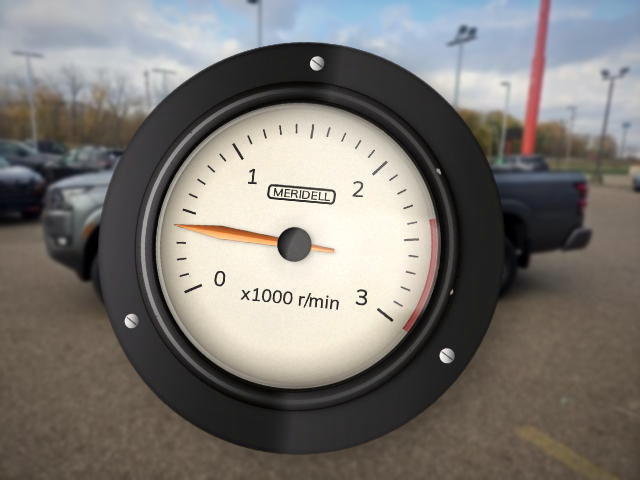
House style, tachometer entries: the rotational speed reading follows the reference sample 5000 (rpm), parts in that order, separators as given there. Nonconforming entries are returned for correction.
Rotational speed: 400 (rpm)
